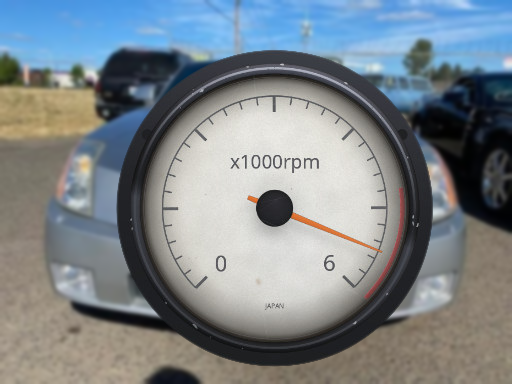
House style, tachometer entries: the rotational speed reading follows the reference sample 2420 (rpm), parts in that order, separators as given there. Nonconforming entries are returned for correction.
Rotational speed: 5500 (rpm)
